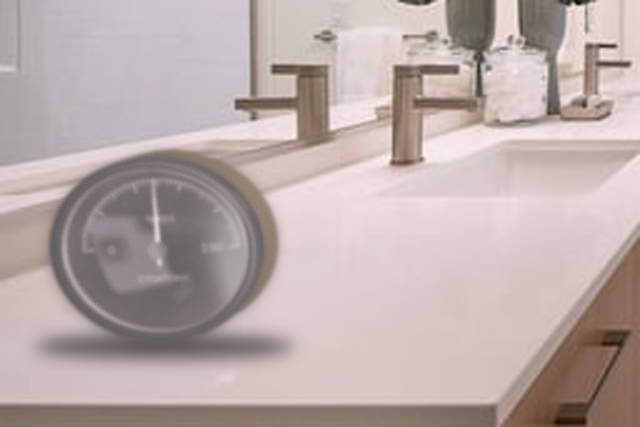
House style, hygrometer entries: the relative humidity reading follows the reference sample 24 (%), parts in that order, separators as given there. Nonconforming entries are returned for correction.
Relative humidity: 50 (%)
